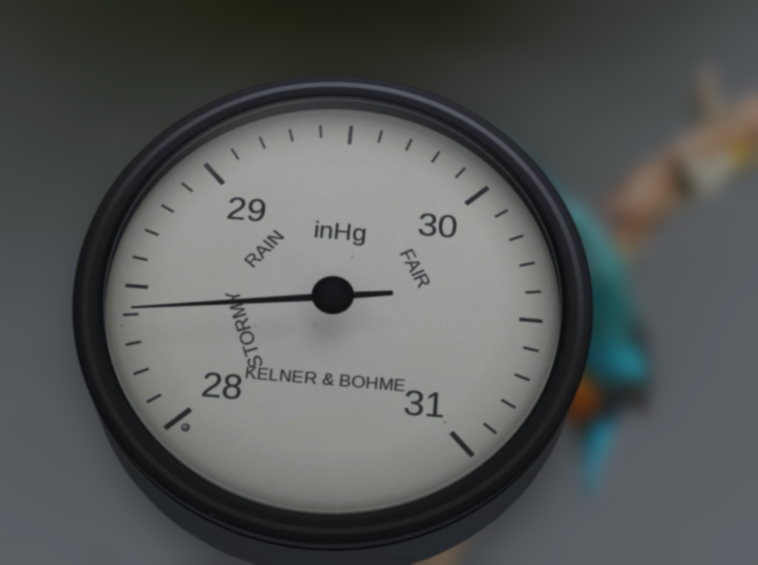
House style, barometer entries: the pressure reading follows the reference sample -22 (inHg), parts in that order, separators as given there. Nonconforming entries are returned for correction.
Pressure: 28.4 (inHg)
